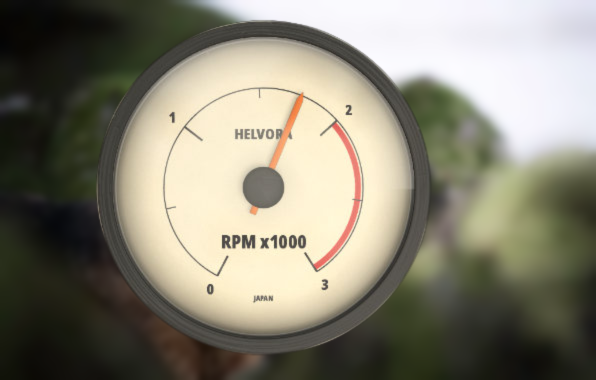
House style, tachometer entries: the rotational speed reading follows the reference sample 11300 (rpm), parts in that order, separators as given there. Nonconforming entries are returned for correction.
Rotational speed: 1750 (rpm)
